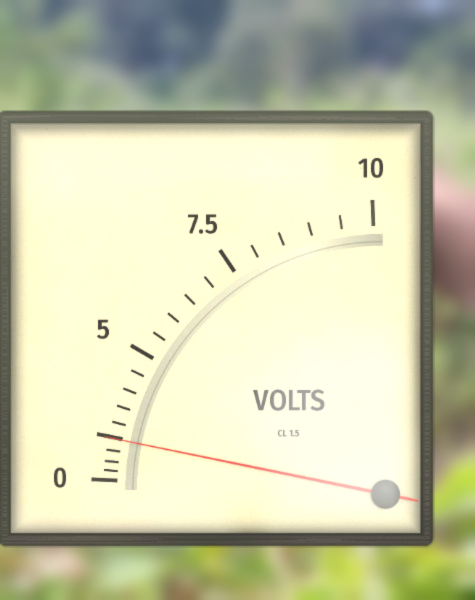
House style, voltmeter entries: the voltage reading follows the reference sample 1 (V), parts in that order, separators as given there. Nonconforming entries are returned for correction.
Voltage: 2.5 (V)
